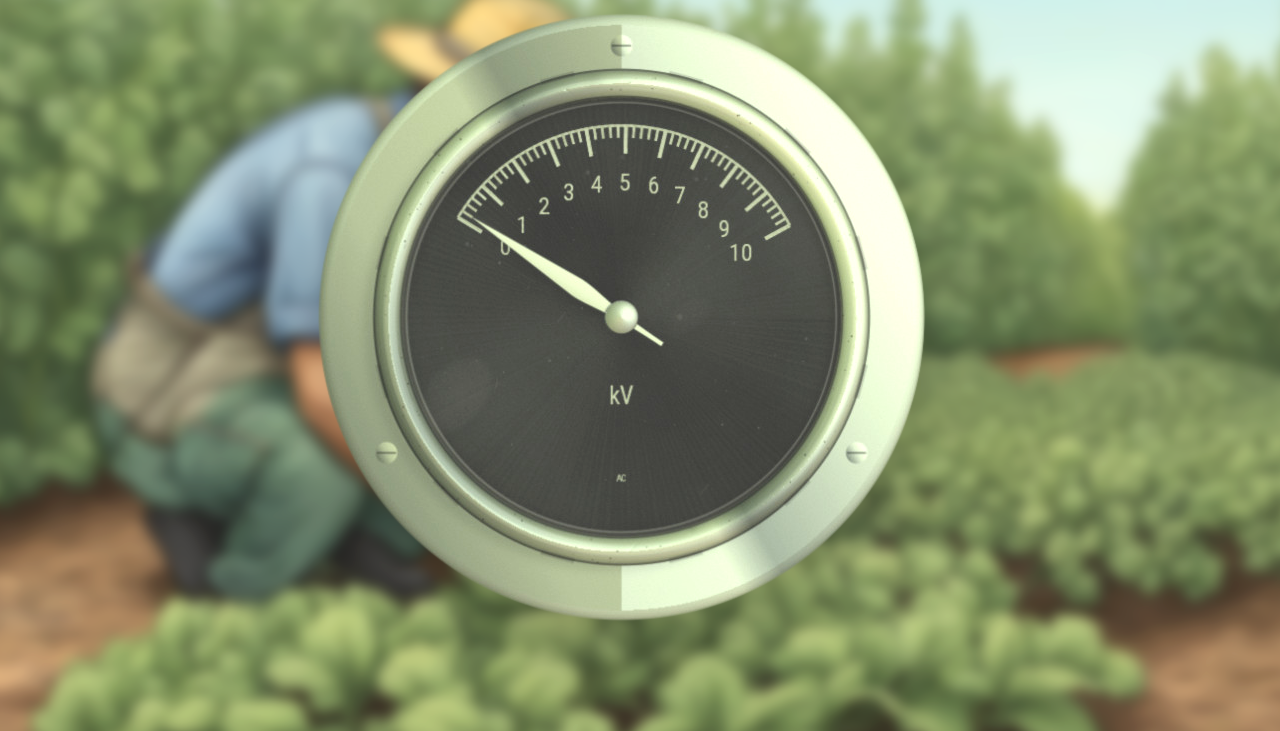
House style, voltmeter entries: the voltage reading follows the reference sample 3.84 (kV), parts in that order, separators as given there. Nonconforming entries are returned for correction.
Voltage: 0.2 (kV)
